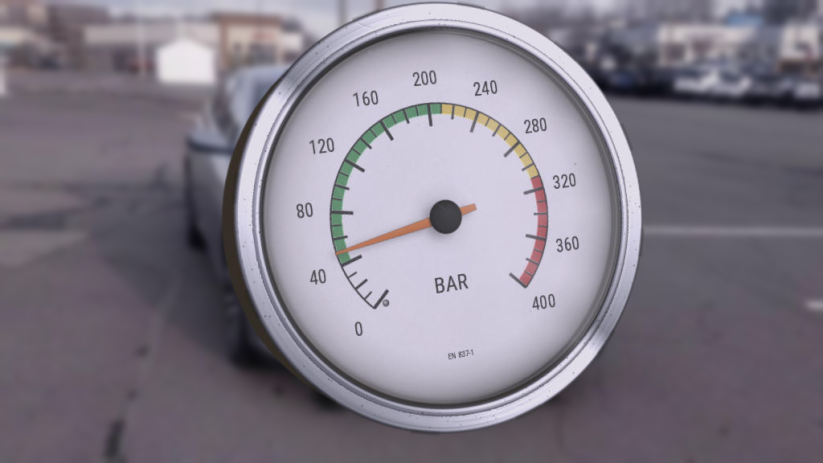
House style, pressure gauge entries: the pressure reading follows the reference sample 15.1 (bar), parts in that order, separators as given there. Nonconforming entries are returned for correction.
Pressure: 50 (bar)
